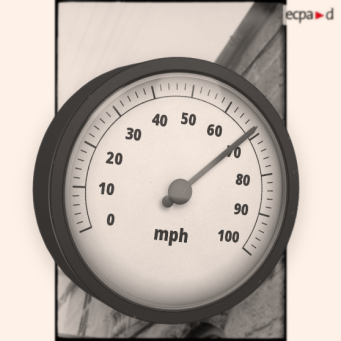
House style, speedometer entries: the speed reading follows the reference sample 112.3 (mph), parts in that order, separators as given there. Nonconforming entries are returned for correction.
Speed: 68 (mph)
